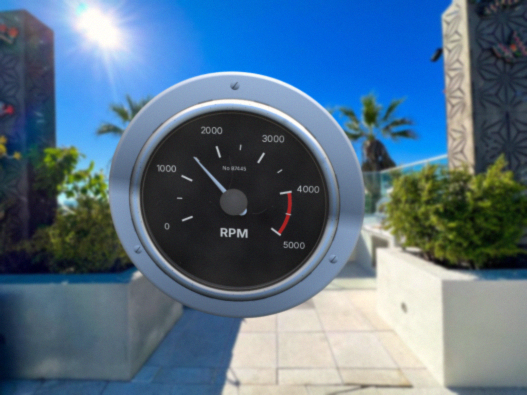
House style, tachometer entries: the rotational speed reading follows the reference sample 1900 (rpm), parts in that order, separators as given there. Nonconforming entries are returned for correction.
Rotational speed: 1500 (rpm)
